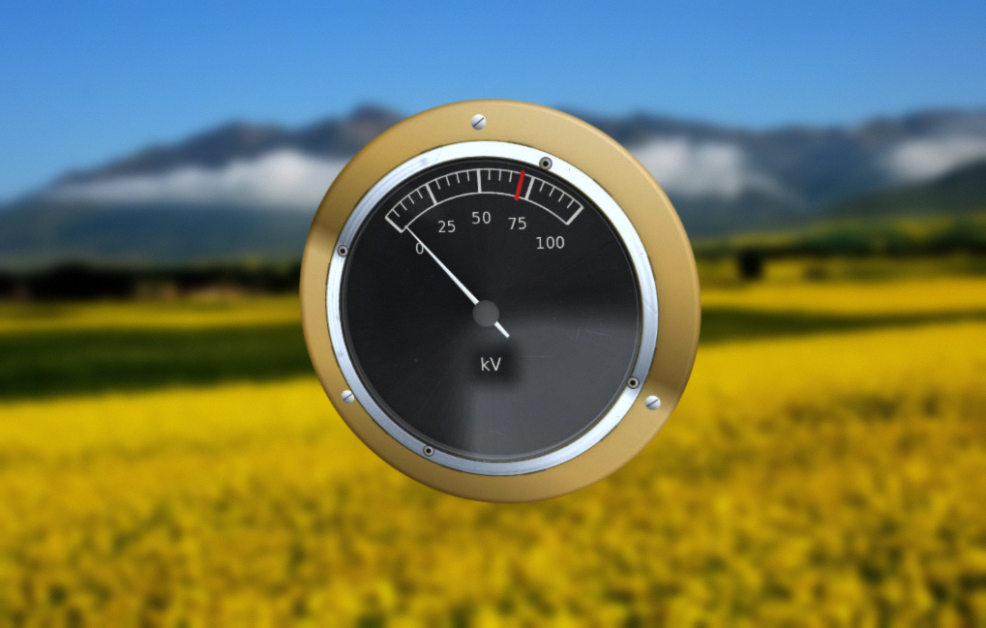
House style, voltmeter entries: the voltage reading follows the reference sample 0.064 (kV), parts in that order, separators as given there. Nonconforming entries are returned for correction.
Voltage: 5 (kV)
